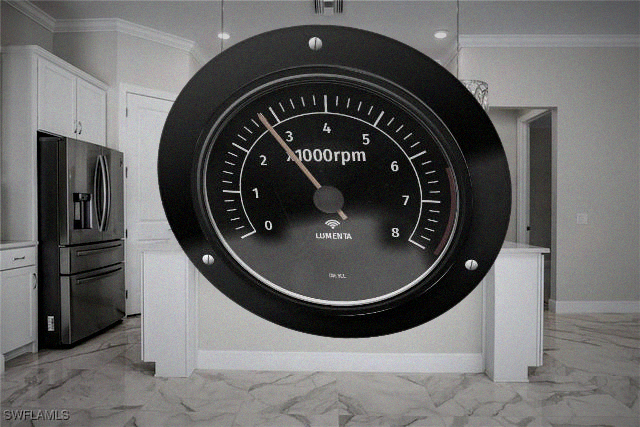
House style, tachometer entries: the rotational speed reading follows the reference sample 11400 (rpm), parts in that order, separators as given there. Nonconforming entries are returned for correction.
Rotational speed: 2800 (rpm)
